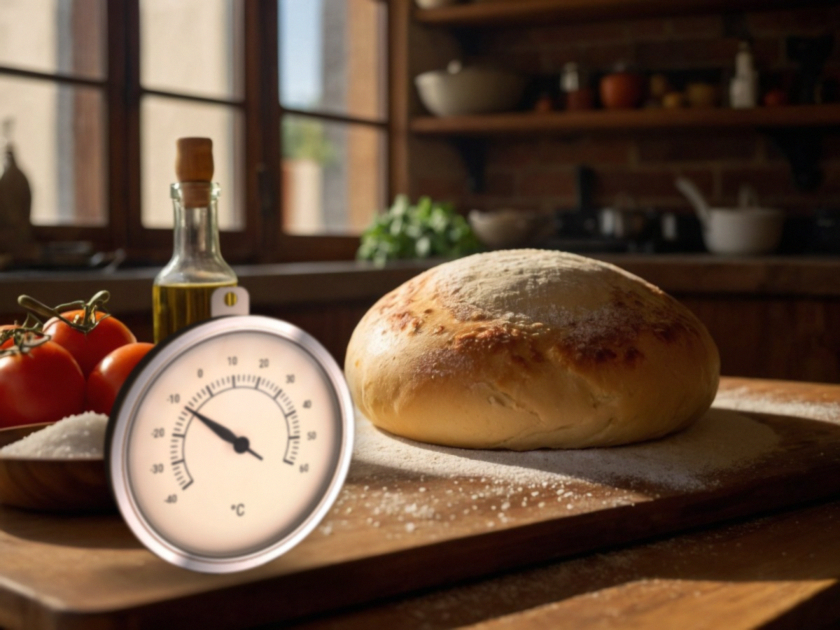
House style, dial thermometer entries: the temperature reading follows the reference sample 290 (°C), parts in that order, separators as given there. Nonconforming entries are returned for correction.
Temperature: -10 (°C)
